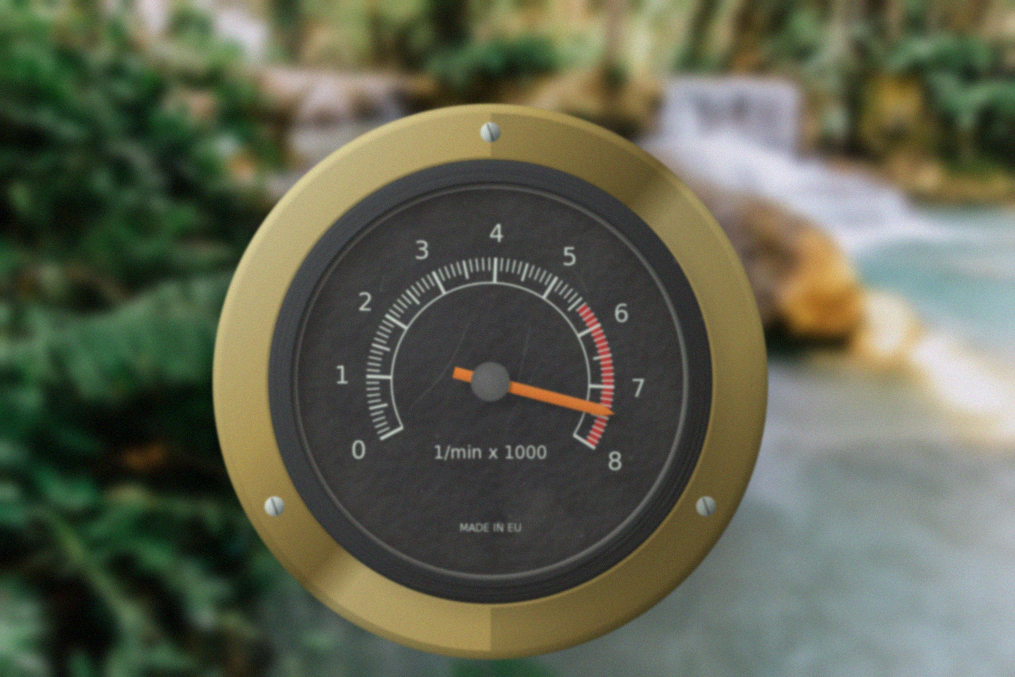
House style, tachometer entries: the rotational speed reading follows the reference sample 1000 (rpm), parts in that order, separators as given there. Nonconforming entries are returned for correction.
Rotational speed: 7400 (rpm)
